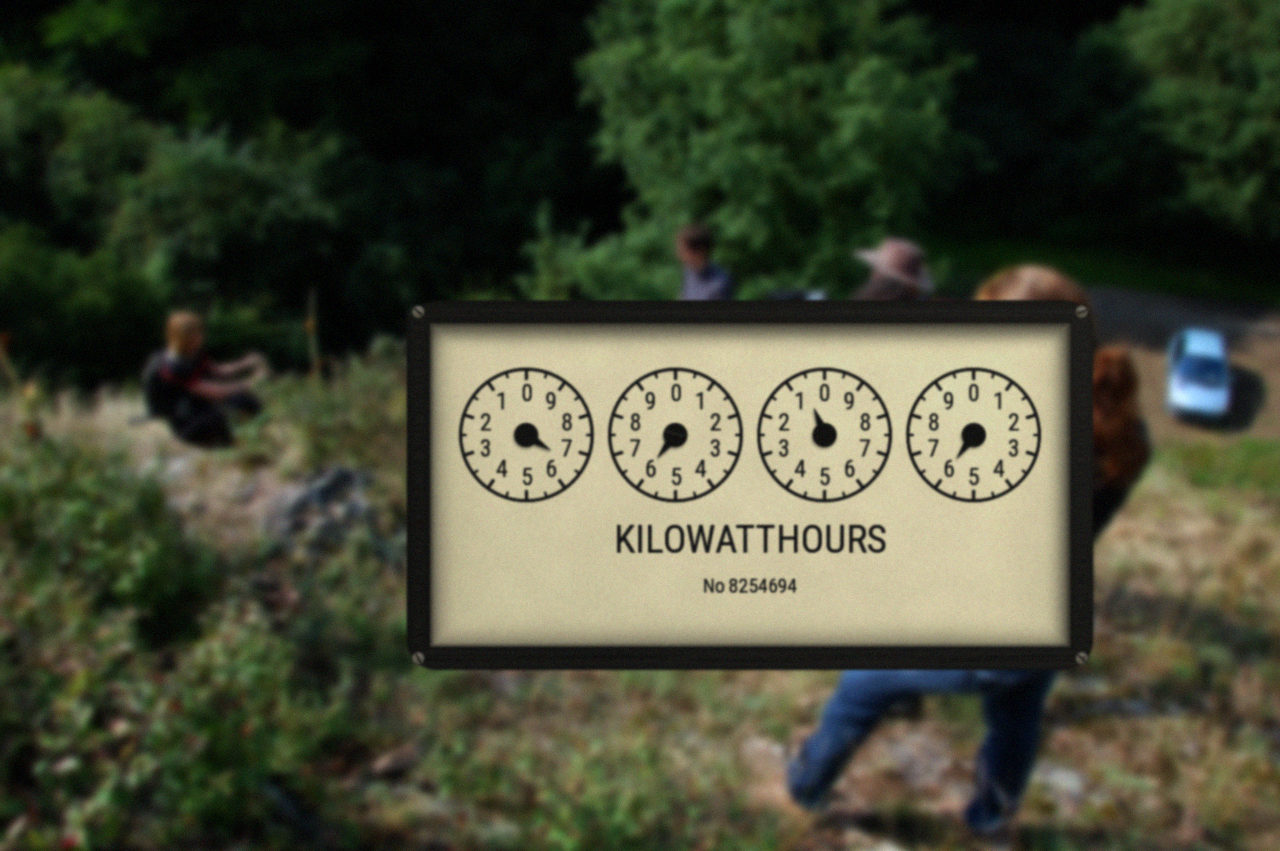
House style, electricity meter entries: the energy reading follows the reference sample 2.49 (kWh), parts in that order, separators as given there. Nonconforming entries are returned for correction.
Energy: 6606 (kWh)
